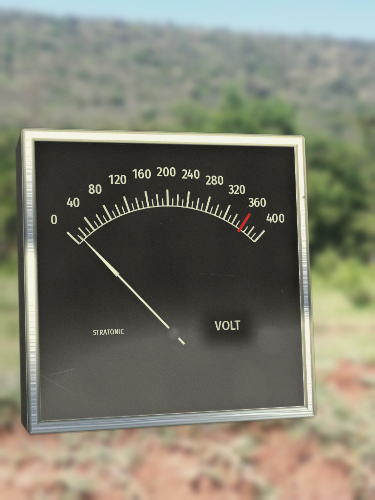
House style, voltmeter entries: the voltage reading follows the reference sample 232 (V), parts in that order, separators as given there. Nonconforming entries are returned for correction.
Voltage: 10 (V)
